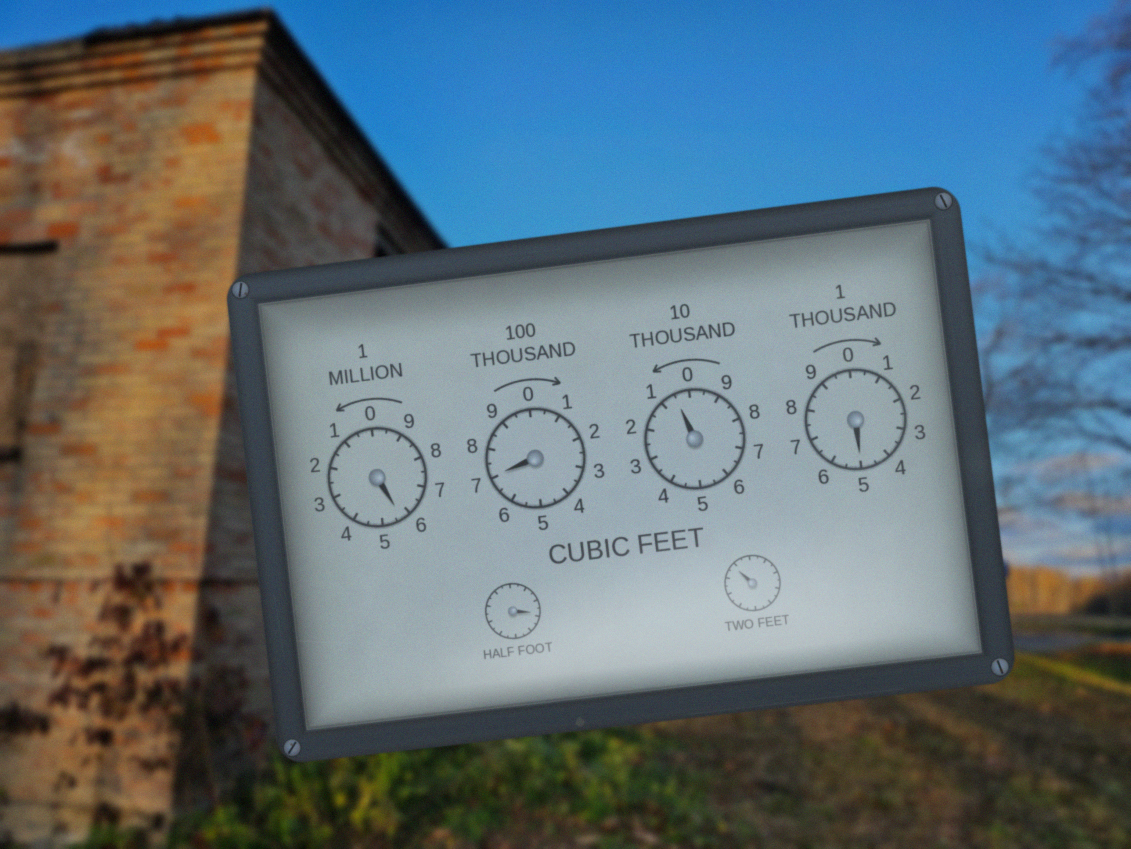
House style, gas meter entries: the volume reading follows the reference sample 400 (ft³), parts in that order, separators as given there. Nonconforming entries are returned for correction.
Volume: 570500 (ft³)
